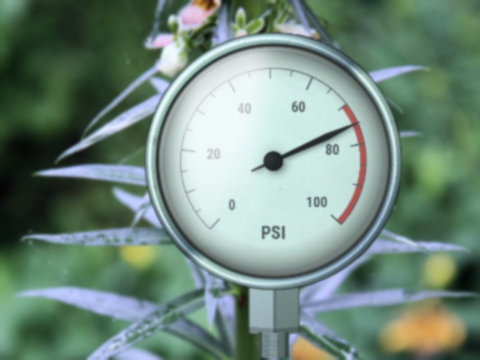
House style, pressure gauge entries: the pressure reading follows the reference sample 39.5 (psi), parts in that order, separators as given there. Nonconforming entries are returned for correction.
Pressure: 75 (psi)
